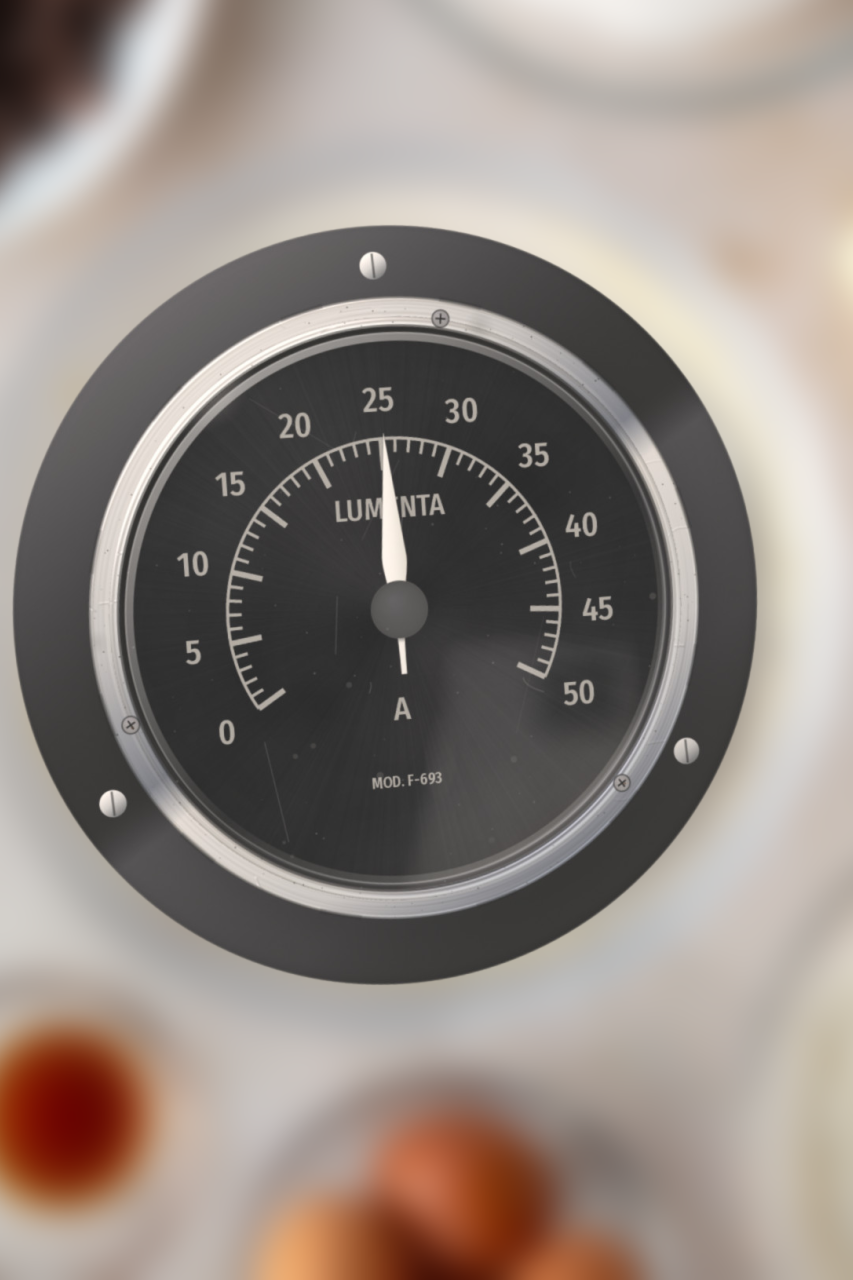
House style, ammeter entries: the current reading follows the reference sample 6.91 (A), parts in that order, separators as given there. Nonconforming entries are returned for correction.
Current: 25 (A)
